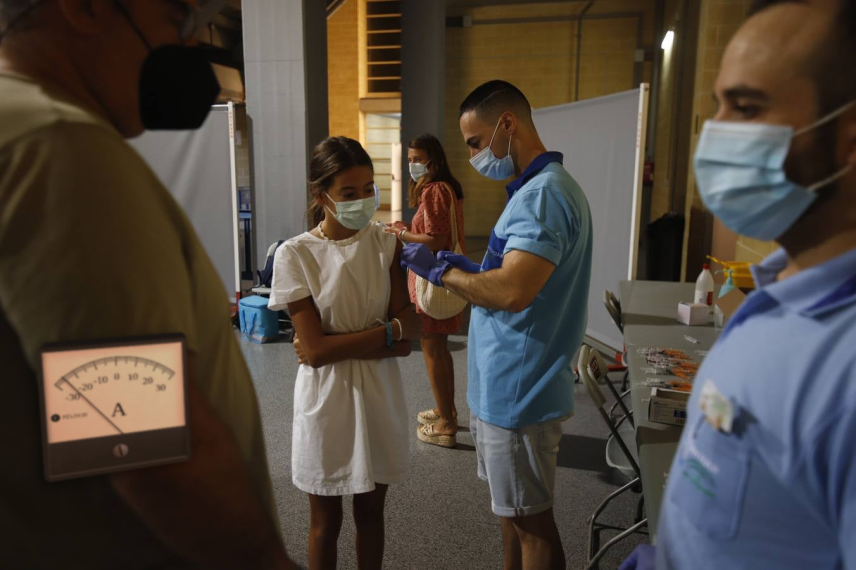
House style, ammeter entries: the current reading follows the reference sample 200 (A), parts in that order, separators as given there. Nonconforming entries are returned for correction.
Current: -25 (A)
